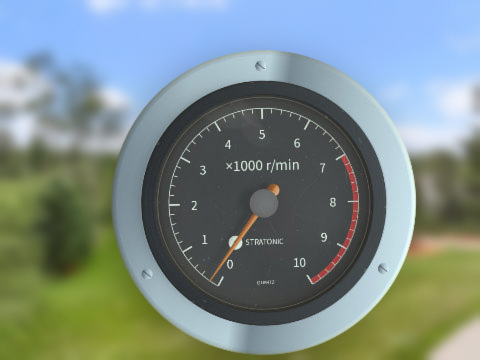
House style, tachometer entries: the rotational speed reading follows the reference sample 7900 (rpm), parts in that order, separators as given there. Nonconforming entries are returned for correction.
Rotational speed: 200 (rpm)
